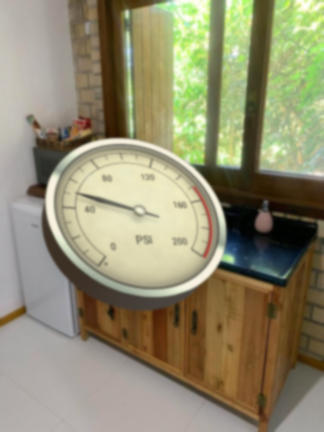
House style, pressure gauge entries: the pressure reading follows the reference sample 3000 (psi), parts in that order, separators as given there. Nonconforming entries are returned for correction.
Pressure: 50 (psi)
